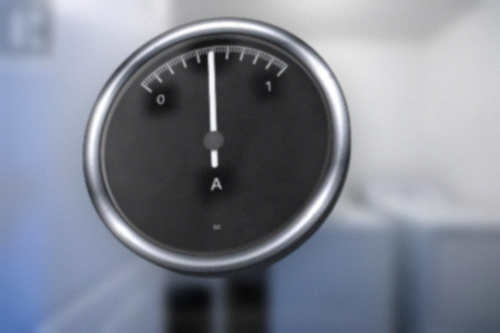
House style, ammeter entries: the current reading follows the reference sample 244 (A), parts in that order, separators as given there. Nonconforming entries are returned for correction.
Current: 0.5 (A)
